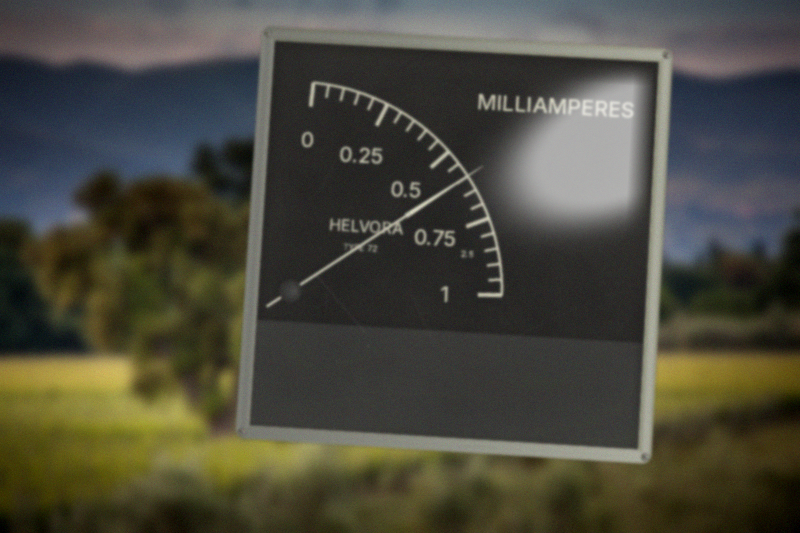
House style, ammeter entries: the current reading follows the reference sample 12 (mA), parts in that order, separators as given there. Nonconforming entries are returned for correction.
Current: 0.6 (mA)
